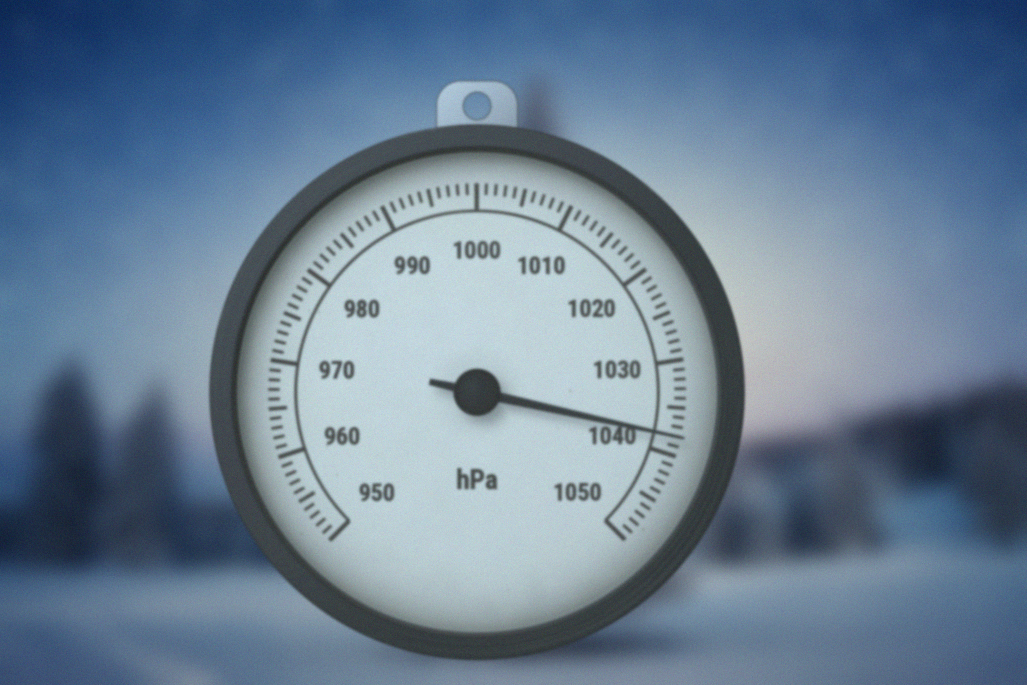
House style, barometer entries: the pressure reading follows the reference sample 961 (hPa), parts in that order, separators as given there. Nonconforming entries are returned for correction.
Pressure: 1038 (hPa)
